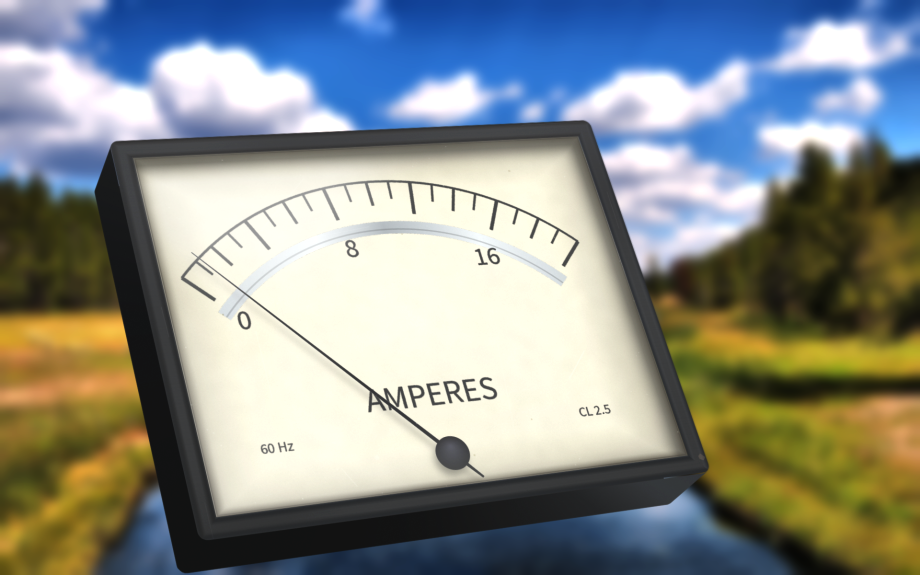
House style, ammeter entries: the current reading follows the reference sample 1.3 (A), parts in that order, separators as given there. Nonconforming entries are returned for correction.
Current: 1 (A)
